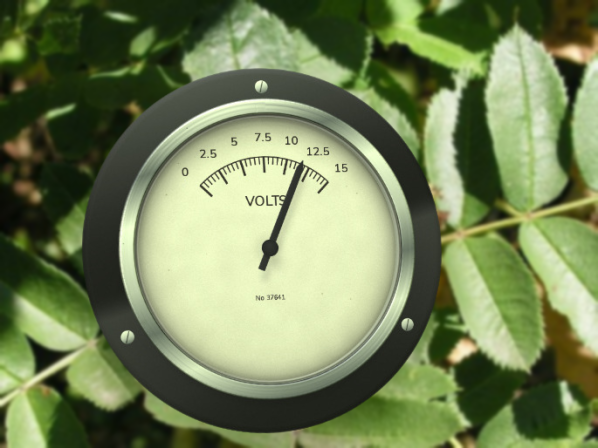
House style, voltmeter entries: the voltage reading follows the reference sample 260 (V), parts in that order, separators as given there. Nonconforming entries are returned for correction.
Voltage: 11.5 (V)
